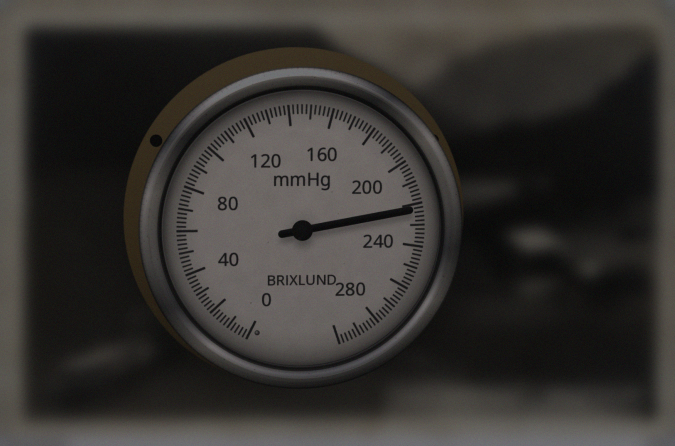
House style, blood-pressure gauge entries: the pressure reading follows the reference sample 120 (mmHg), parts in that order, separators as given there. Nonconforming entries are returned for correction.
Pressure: 222 (mmHg)
